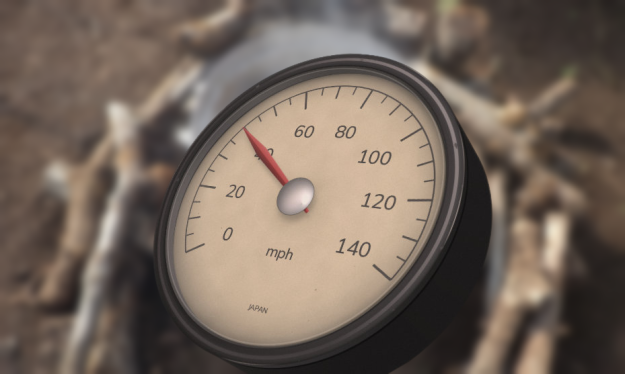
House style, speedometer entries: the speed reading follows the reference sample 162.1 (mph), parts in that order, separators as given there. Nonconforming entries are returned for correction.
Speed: 40 (mph)
